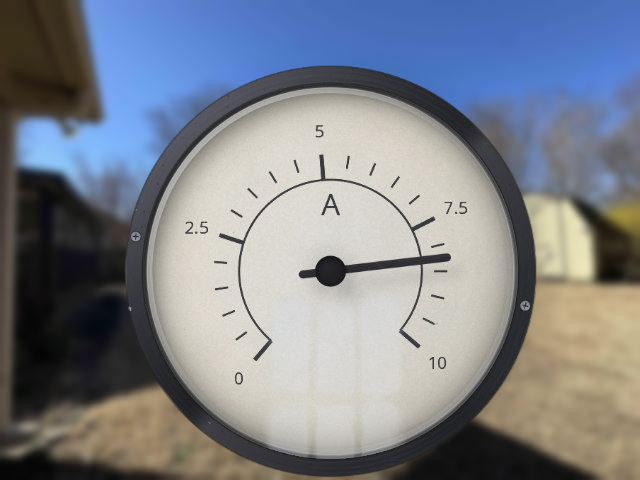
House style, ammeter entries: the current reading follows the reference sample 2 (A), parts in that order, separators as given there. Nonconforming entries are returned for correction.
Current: 8.25 (A)
